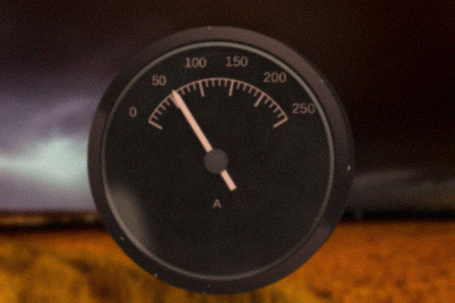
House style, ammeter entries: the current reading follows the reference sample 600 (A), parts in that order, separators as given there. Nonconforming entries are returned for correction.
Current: 60 (A)
